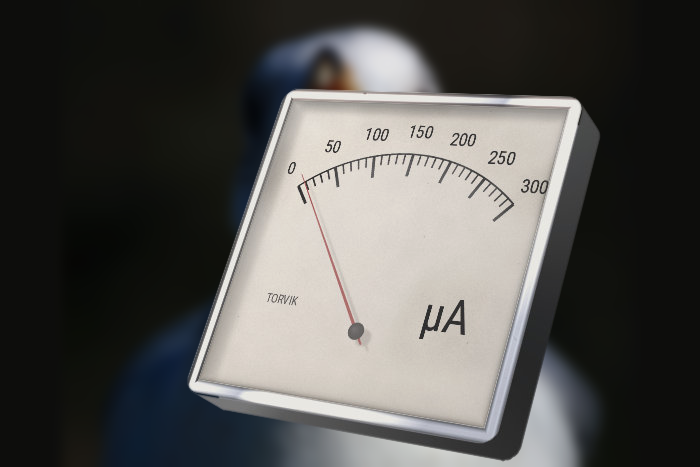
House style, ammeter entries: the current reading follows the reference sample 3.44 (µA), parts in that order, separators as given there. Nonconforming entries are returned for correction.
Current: 10 (µA)
